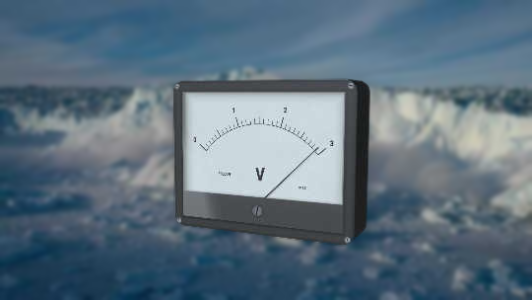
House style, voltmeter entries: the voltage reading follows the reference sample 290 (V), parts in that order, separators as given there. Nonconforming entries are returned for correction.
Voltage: 2.9 (V)
